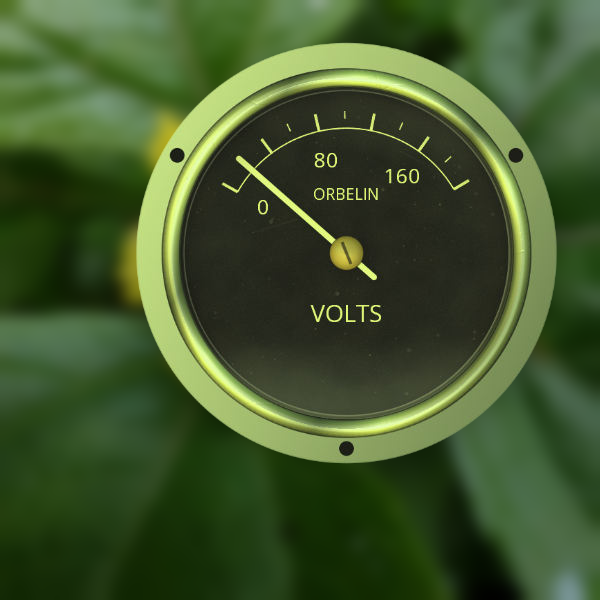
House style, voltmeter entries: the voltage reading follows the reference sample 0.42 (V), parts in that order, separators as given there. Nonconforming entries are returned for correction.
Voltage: 20 (V)
